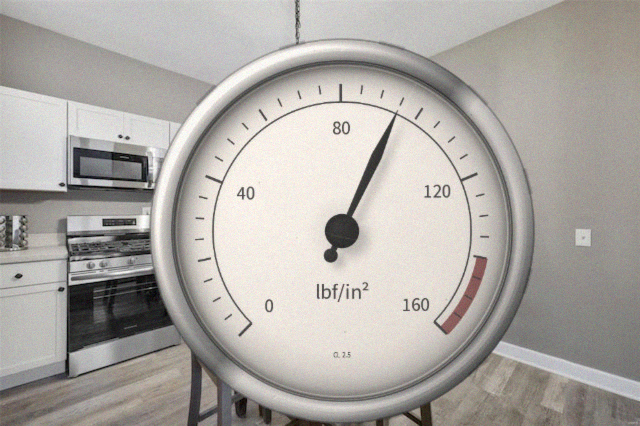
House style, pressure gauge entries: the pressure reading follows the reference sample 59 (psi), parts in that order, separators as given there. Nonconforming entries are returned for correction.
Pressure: 95 (psi)
